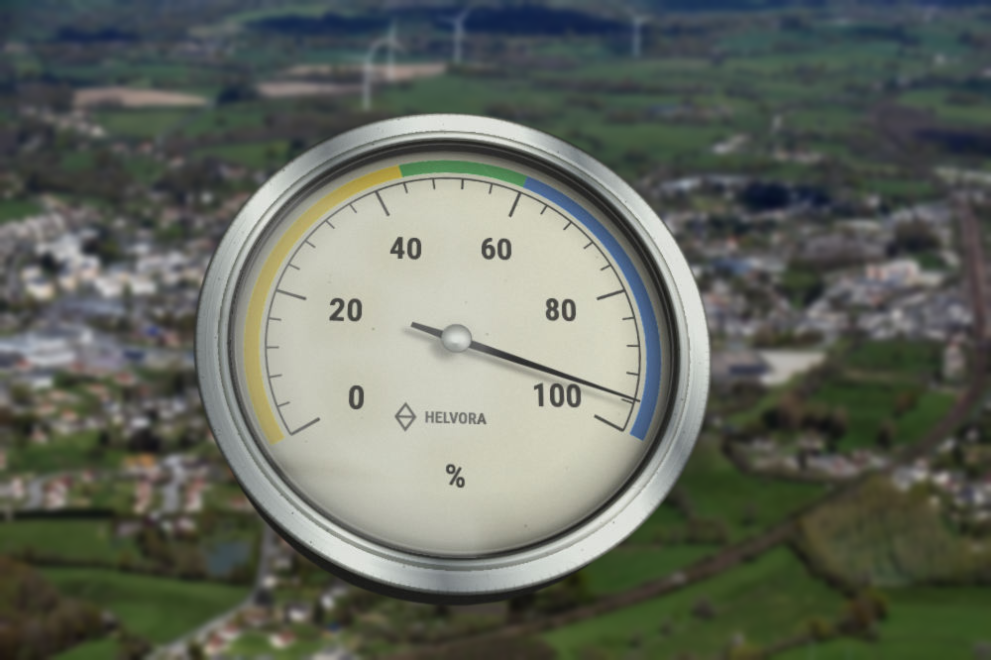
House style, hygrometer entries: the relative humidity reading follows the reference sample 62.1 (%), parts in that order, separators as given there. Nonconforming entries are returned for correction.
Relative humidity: 96 (%)
